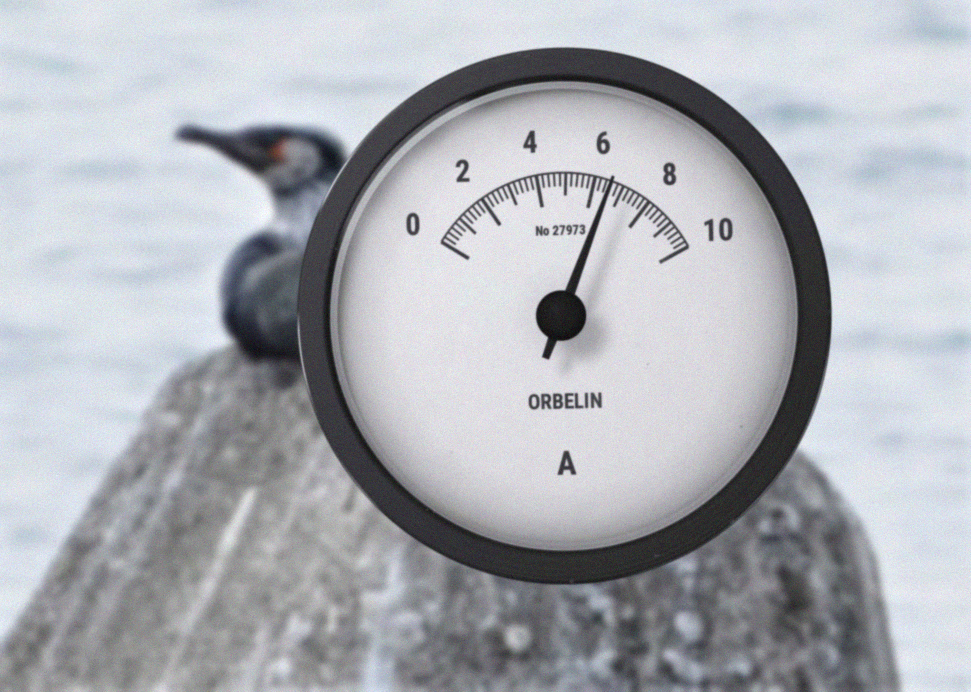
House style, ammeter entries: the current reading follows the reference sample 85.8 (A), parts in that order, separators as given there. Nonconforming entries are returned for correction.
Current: 6.6 (A)
